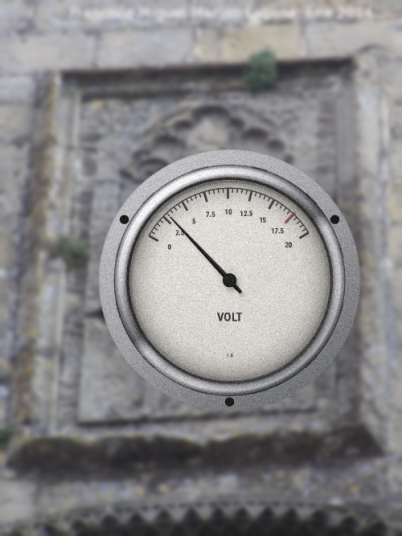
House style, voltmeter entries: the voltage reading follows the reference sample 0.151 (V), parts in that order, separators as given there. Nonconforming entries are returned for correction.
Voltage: 3 (V)
